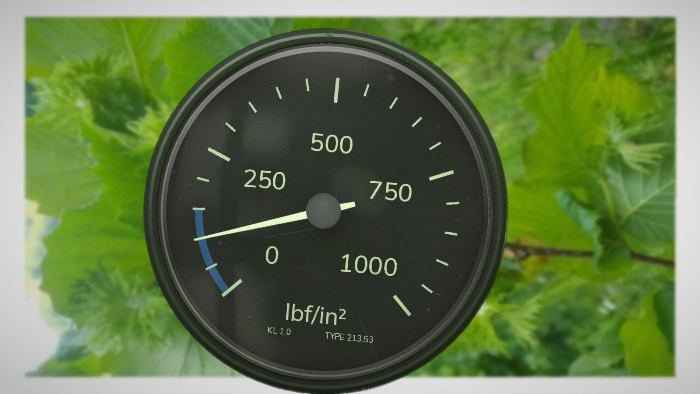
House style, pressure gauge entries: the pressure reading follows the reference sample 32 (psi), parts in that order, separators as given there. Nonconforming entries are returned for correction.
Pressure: 100 (psi)
